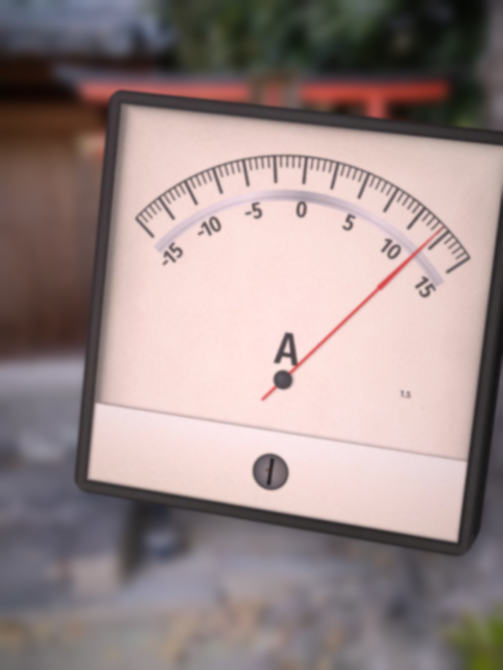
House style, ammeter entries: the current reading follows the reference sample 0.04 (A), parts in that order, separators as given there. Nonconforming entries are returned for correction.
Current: 12 (A)
